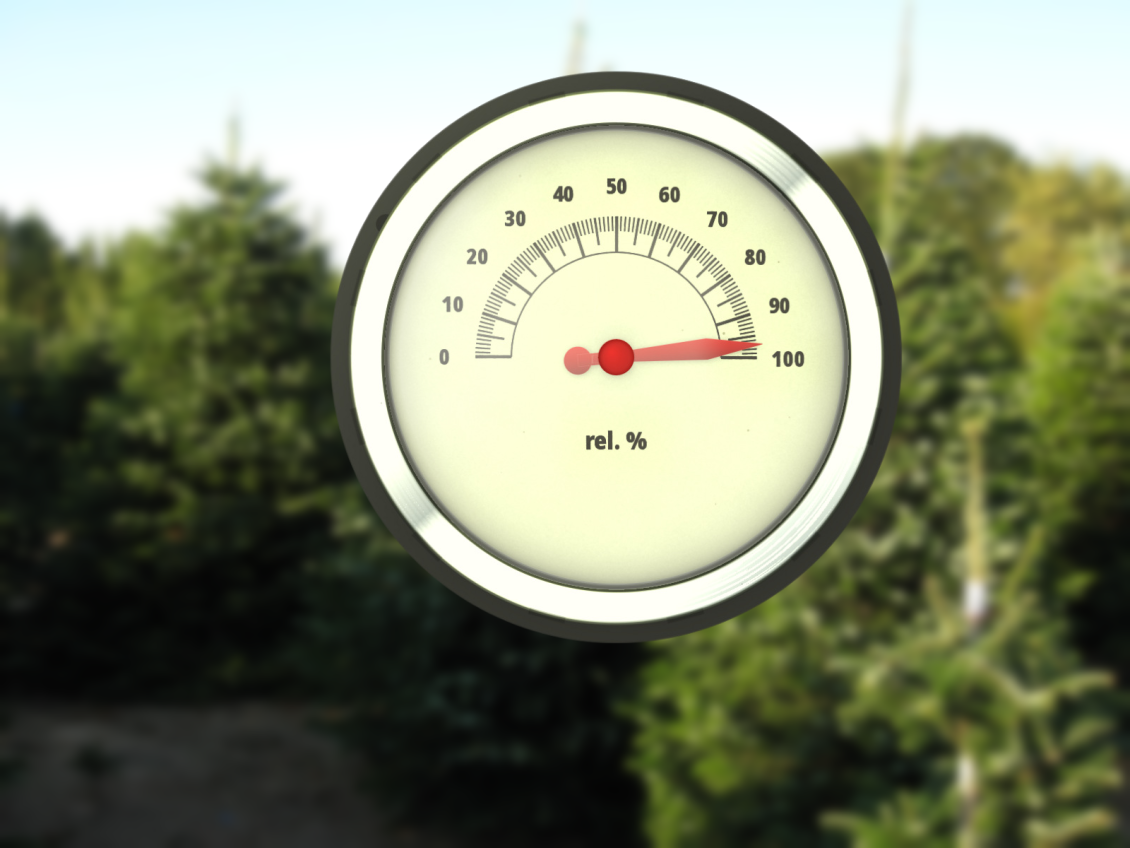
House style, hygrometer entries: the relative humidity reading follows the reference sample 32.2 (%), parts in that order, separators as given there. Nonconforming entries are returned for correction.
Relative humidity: 97 (%)
